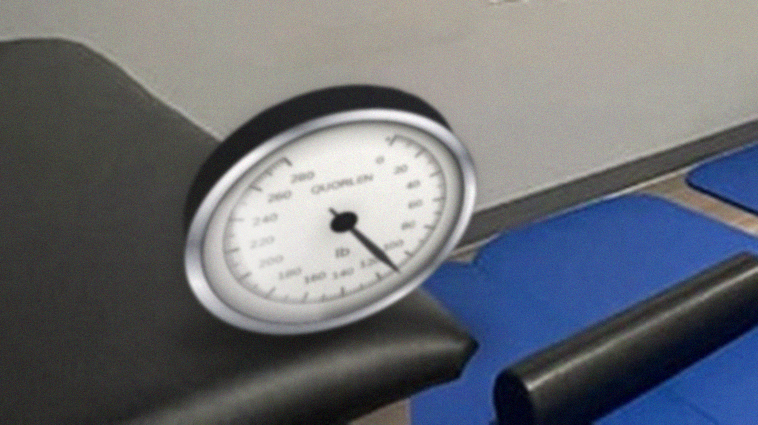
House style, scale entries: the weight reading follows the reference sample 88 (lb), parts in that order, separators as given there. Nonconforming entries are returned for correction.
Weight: 110 (lb)
